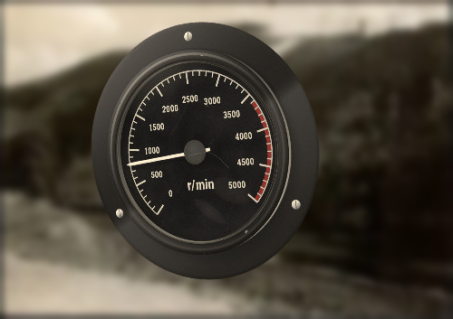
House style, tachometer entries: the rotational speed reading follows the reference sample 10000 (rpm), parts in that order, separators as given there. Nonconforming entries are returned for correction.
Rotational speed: 800 (rpm)
